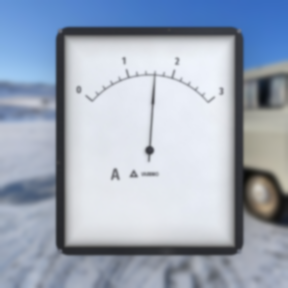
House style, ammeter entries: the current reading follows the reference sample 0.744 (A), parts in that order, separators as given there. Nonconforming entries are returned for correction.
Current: 1.6 (A)
